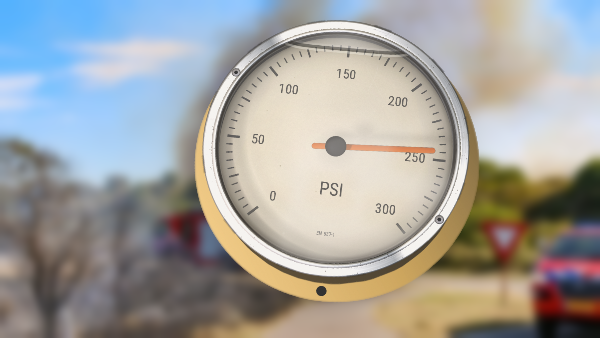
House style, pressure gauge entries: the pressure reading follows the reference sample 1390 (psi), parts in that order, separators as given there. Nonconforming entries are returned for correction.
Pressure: 245 (psi)
